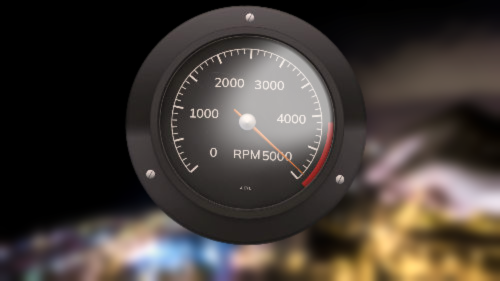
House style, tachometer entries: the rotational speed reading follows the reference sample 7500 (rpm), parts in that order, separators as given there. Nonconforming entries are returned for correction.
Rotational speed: 4900 (rpm)
